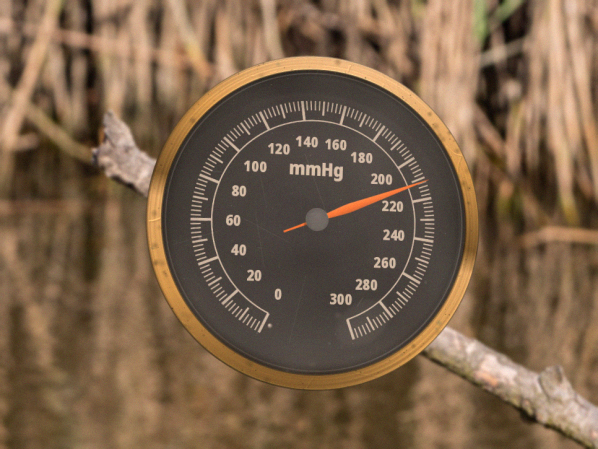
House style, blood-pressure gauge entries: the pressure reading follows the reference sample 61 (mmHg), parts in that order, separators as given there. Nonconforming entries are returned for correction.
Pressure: 212 (mmHg)
